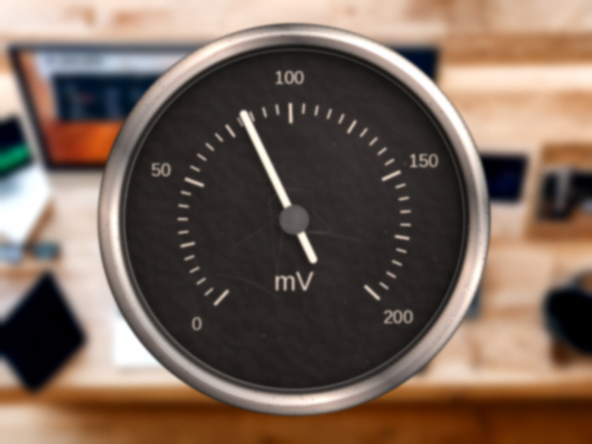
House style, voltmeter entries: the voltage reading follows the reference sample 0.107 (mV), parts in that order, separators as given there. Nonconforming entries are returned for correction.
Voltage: 82.5 (mV)
